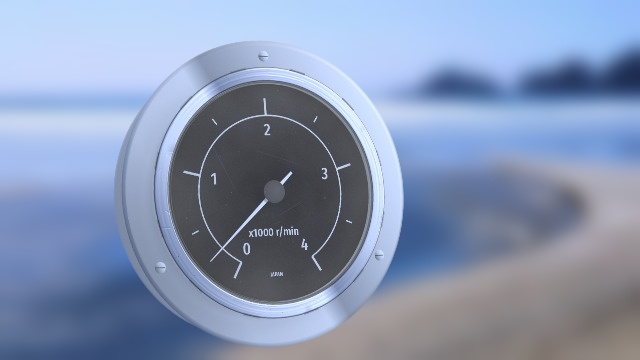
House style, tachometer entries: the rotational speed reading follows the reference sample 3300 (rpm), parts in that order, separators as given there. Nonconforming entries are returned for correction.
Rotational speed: 250 (rpm)
